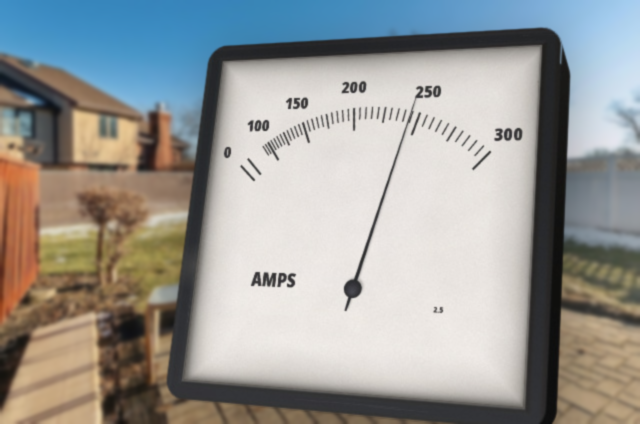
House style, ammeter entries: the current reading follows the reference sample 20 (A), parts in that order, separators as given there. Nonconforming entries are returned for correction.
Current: 245 (A)
